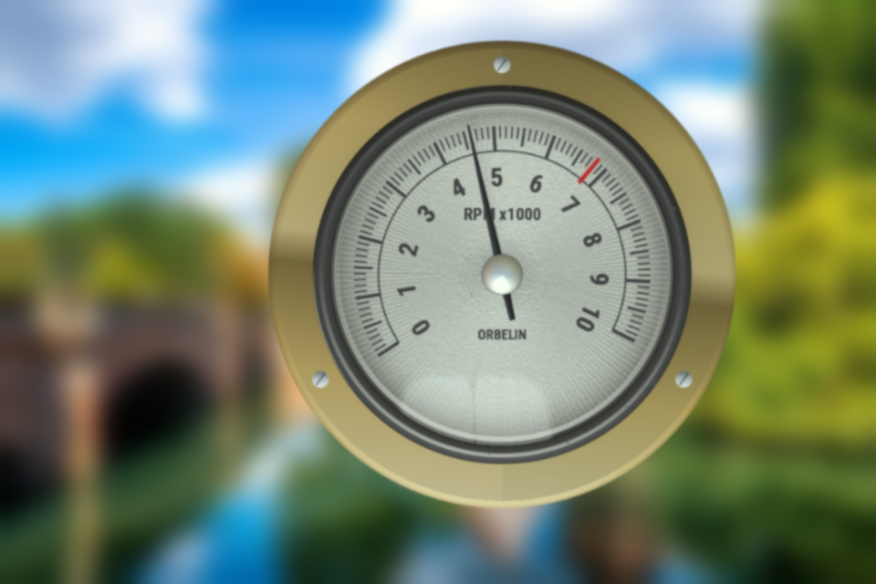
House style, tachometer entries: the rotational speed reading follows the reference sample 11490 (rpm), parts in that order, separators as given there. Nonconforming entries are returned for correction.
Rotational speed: 4600 (rpm)
